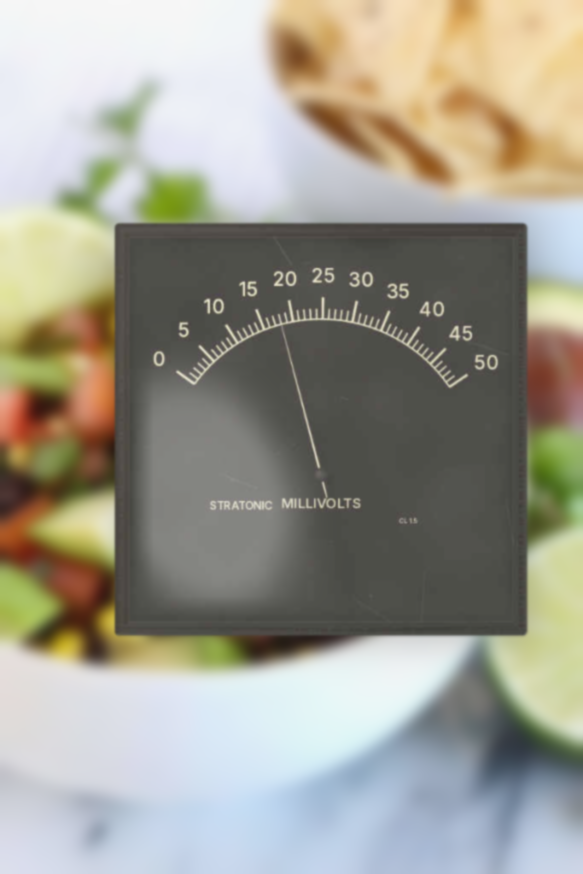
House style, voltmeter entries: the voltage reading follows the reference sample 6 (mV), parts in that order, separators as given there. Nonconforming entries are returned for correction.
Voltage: 18 (mV)
